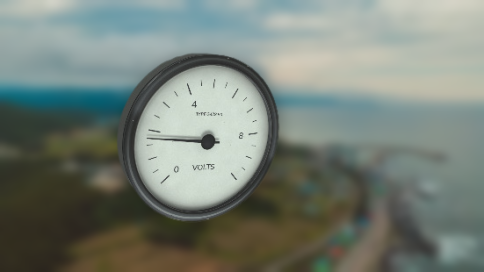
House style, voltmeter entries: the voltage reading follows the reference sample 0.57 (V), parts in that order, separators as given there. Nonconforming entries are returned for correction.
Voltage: 1.75 (V)
